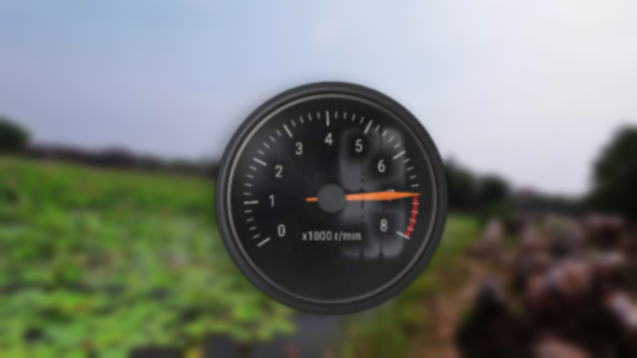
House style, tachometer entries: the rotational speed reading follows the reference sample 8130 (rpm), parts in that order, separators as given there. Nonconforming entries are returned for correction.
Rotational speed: 7000 (rpm)
